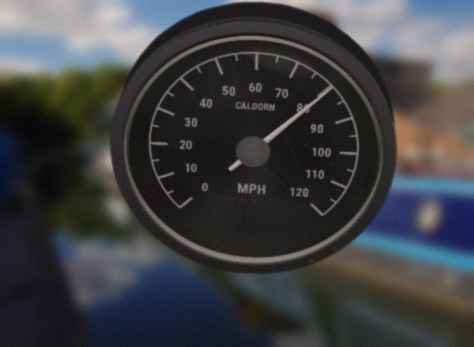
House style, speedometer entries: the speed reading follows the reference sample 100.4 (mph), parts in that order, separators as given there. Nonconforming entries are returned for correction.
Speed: 80 (mph)
